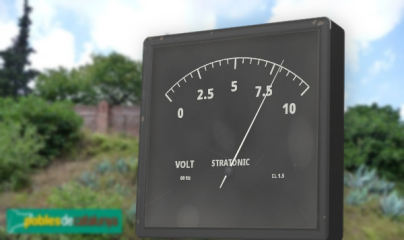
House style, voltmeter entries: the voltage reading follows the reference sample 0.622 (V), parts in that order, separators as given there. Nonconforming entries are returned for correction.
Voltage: 8 (V)
